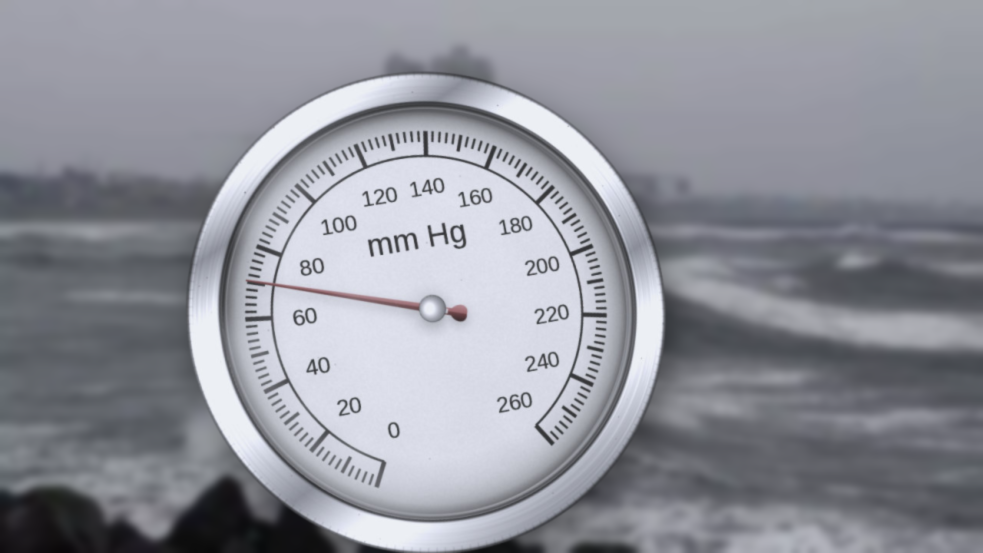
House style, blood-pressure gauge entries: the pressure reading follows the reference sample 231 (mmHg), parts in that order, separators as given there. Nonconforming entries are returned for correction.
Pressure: 70 (mmHg)
